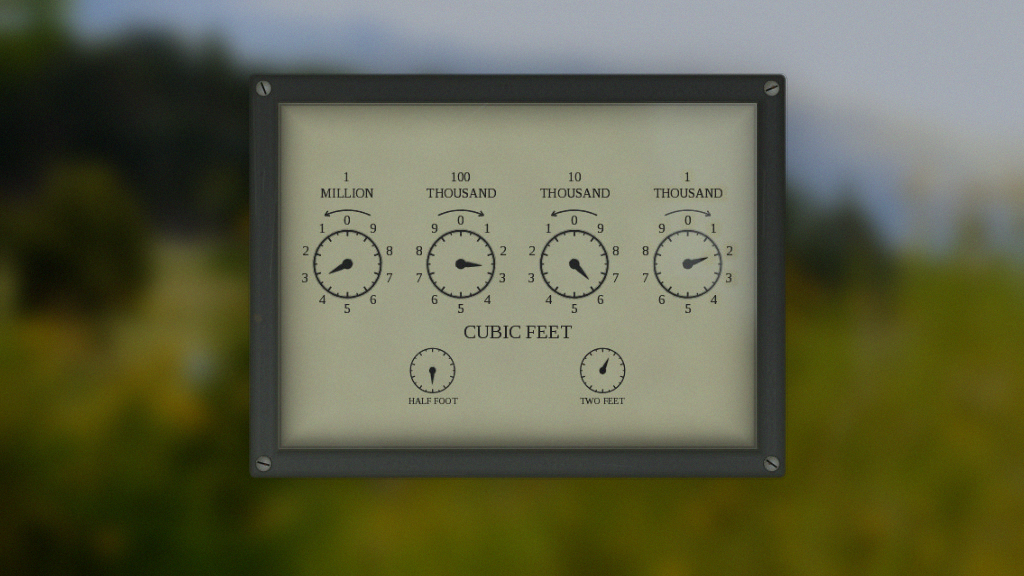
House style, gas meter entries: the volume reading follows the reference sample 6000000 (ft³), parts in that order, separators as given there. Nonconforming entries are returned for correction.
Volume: 326200 (ft³)
